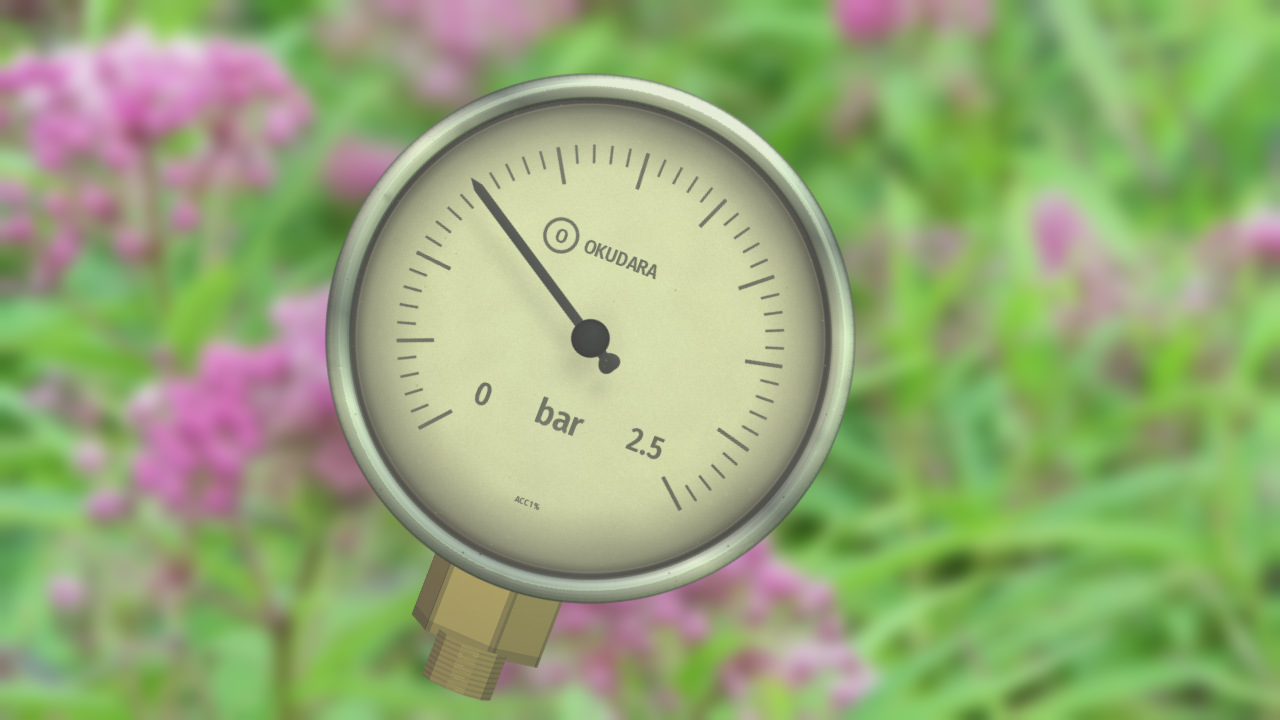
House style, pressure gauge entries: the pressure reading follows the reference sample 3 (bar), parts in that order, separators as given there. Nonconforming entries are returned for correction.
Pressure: 0.75 (bar)
